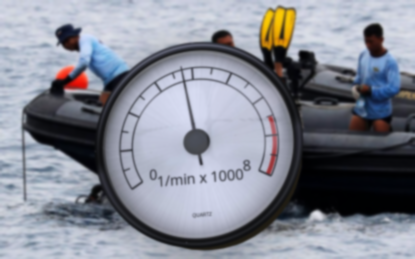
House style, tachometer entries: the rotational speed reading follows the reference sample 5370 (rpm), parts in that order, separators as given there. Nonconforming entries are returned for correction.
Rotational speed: 3750 (rpm)
